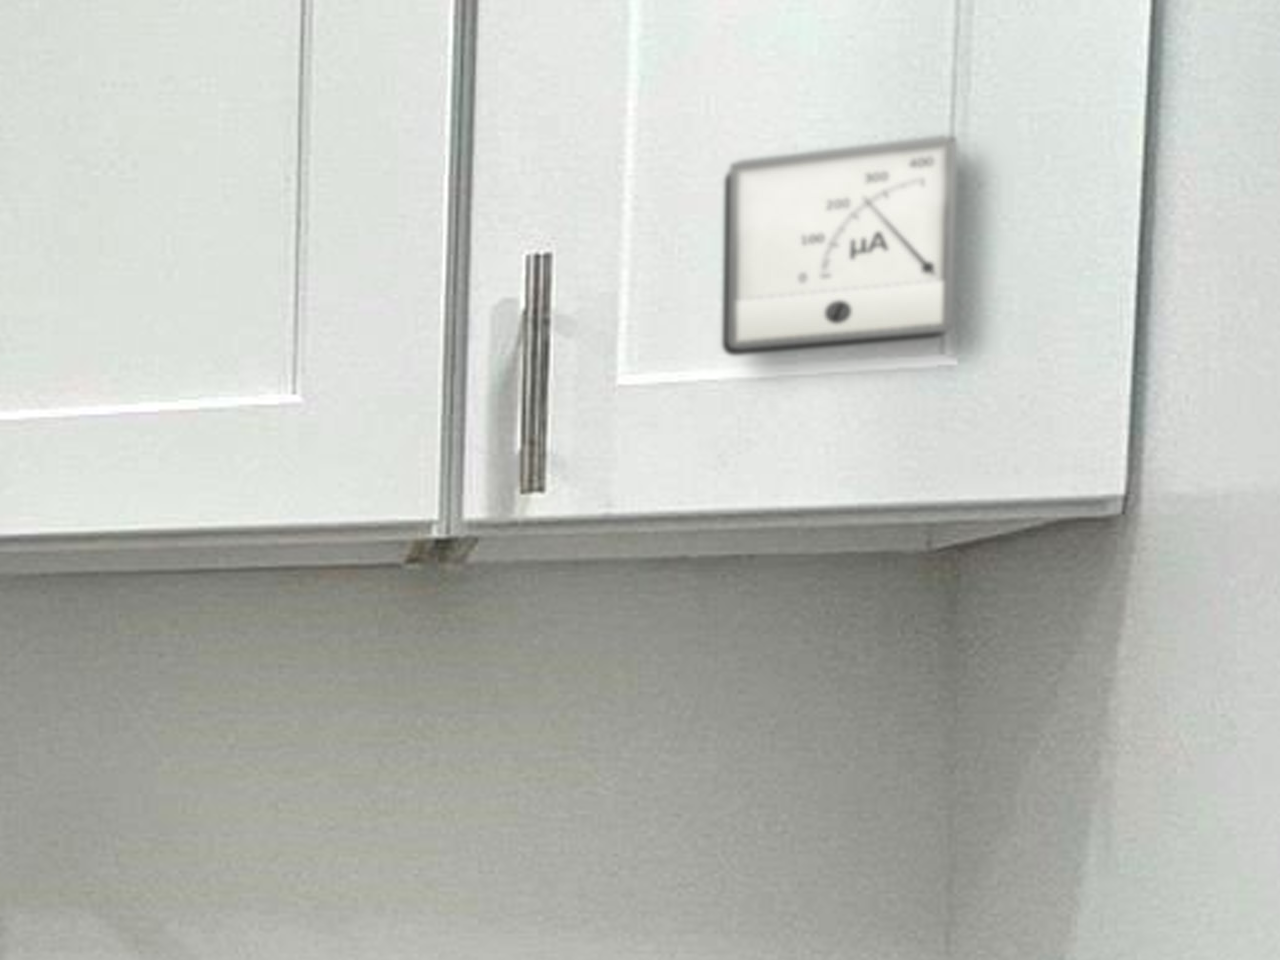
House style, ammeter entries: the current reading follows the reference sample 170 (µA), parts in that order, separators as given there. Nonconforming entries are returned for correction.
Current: 250 (µA)
